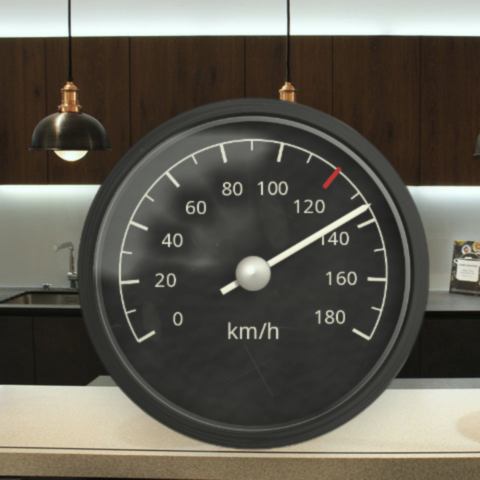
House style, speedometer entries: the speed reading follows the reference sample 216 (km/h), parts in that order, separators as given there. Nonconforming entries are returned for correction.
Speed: 135 (km/h)
